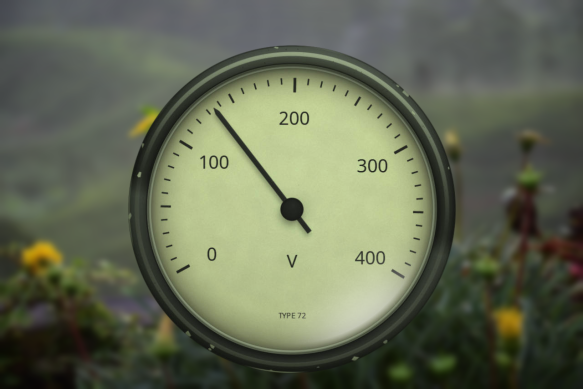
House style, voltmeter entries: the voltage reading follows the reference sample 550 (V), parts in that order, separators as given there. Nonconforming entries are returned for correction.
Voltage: 135 (V)
